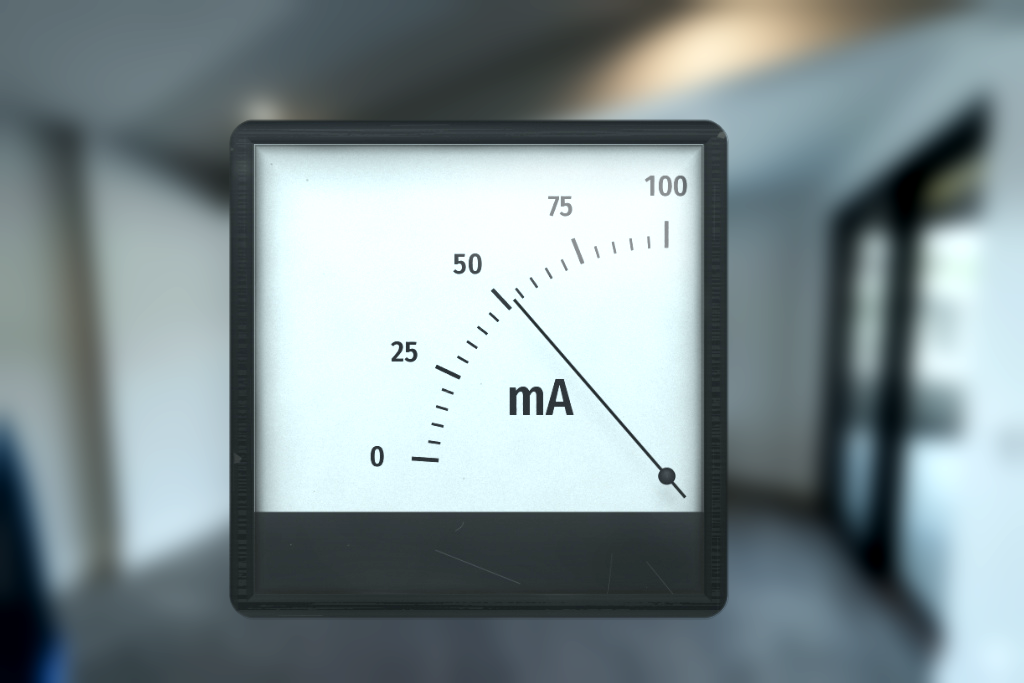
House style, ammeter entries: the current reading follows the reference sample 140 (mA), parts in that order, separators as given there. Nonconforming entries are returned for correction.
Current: 52.5 (mA)
